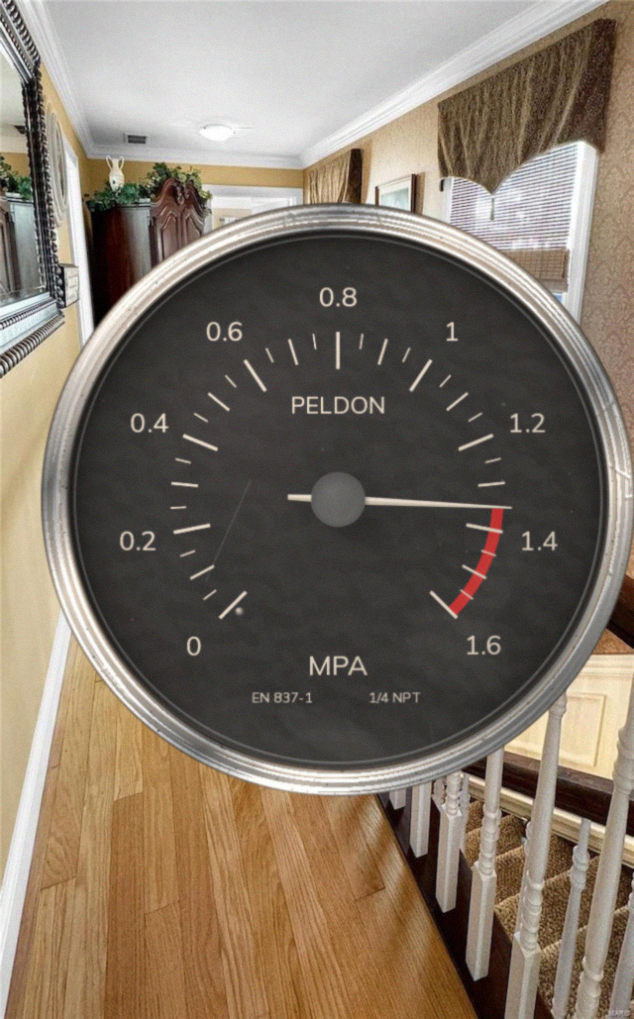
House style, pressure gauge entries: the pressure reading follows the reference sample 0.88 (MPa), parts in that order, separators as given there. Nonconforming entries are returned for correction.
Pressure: 1.35 (MPa)
